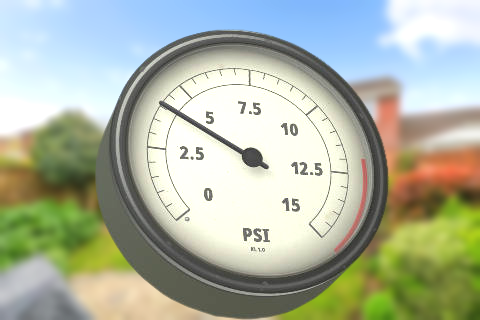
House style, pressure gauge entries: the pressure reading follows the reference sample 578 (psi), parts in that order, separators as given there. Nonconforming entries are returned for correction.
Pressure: 4 (psi)
